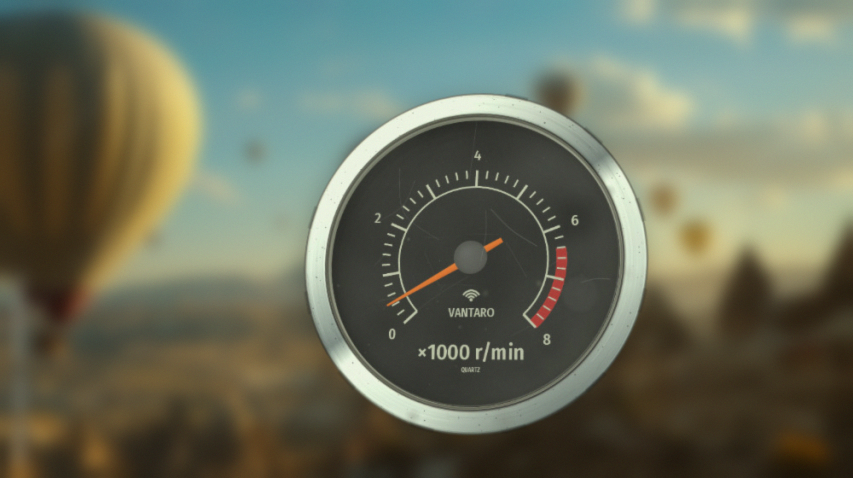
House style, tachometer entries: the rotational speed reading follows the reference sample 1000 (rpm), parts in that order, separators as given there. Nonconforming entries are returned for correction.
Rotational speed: 400 (rpm)
